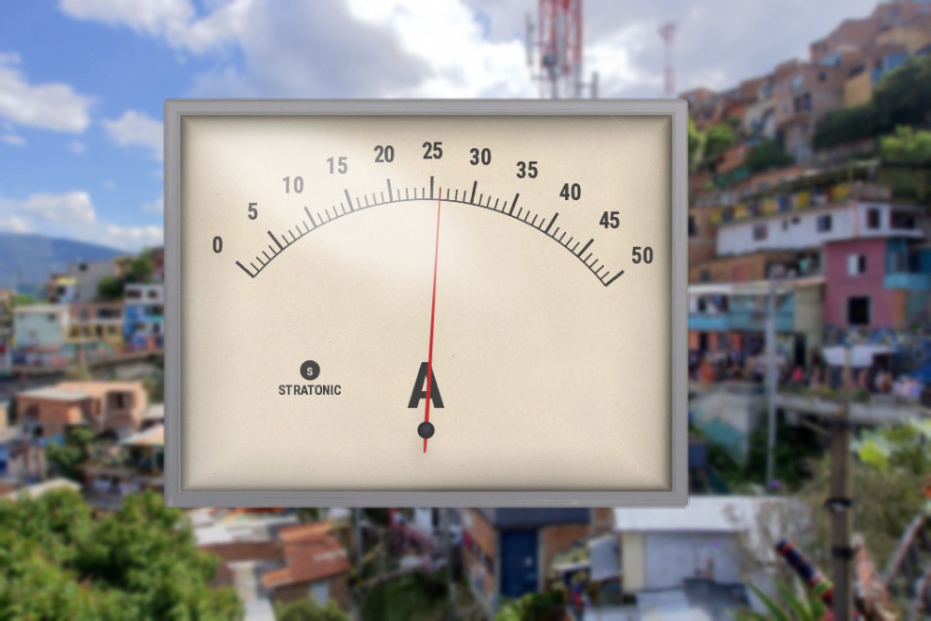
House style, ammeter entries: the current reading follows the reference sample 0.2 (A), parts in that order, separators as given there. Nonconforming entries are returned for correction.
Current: 26 (A)
